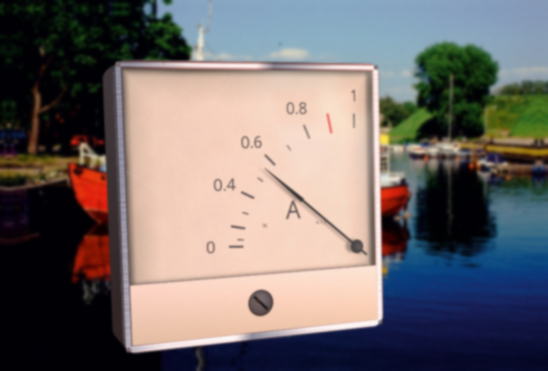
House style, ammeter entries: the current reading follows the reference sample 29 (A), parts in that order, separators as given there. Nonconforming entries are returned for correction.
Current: 0.55 (A)
